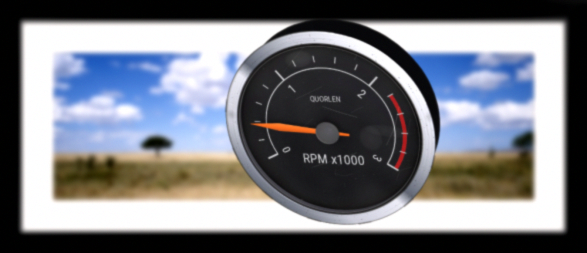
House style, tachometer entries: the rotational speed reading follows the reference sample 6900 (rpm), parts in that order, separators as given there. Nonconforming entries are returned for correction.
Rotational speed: 400 (rpm)
